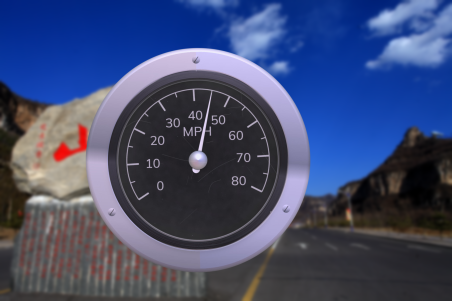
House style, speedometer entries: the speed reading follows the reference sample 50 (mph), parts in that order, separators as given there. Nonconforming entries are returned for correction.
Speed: 45 (mph)
